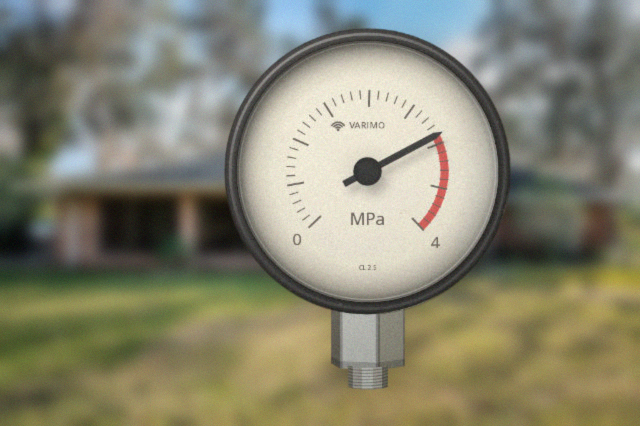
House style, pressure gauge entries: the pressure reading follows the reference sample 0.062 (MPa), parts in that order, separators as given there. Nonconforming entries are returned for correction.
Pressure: 2.9 (MPa)
